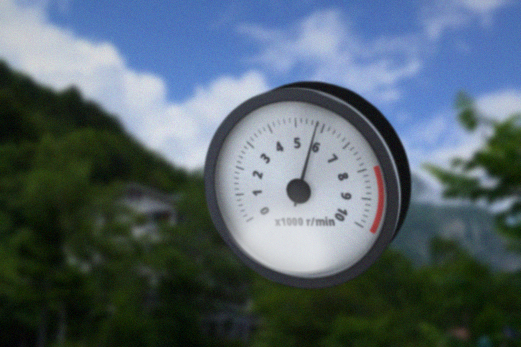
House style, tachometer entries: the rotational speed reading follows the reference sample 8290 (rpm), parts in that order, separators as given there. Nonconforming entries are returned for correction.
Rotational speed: 5800 (rpm)
